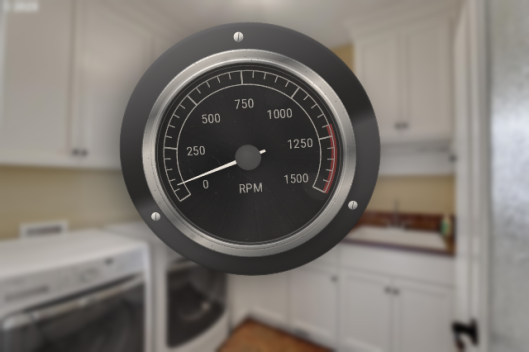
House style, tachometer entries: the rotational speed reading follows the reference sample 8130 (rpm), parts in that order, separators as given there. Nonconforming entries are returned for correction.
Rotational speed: 75 (rpm)
